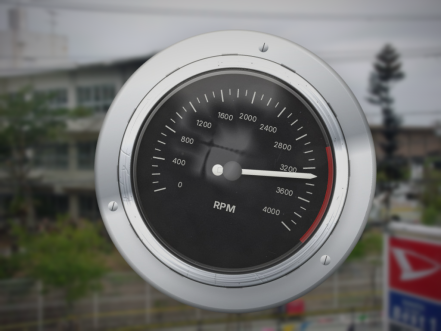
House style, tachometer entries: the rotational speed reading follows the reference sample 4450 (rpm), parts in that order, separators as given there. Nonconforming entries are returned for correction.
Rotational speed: 3300 (rpm)
